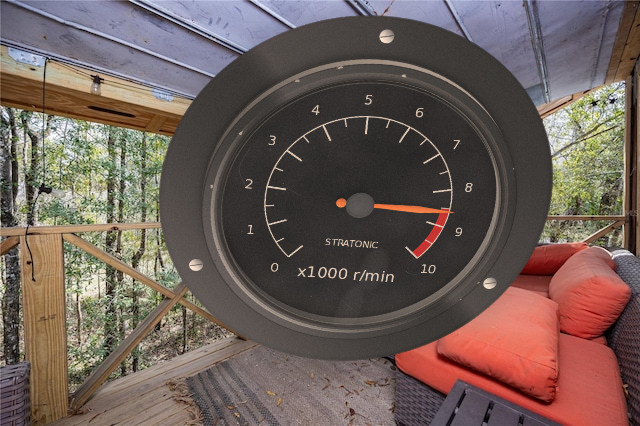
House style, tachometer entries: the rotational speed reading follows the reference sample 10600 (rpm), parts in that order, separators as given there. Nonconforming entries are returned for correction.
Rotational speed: 8500 (rpm)
